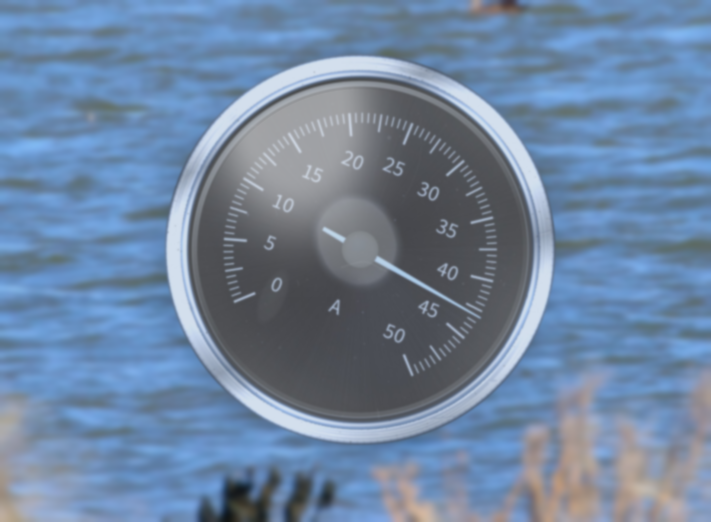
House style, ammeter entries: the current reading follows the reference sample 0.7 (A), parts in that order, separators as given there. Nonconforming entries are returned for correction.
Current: 43 (A)
